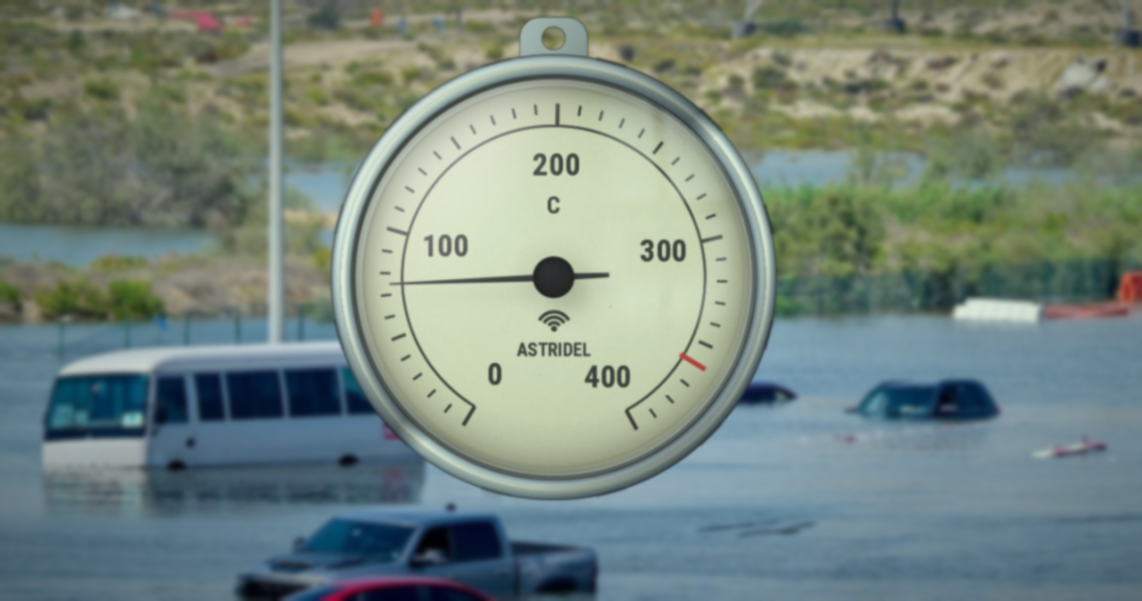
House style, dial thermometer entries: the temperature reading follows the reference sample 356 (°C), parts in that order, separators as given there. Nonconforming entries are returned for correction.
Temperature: 75 (°C)
